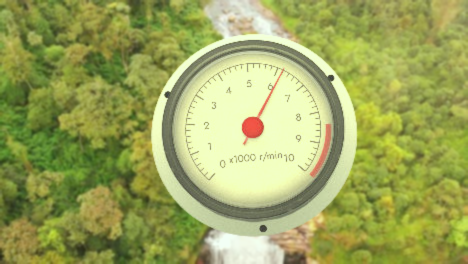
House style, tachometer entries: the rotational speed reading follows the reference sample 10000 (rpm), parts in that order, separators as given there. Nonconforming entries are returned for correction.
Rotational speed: 6200 (rpm)
